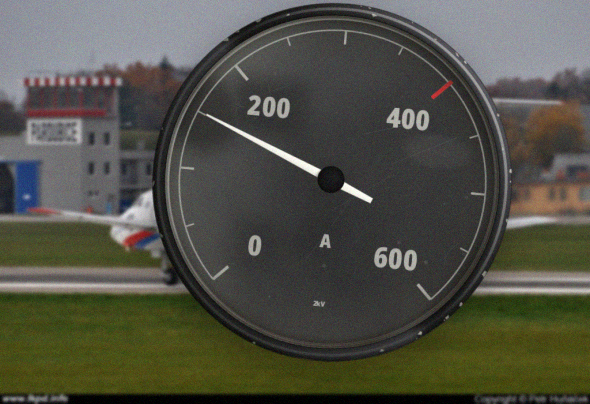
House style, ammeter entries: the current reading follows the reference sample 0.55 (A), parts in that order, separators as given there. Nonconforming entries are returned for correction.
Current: 150 (A)
